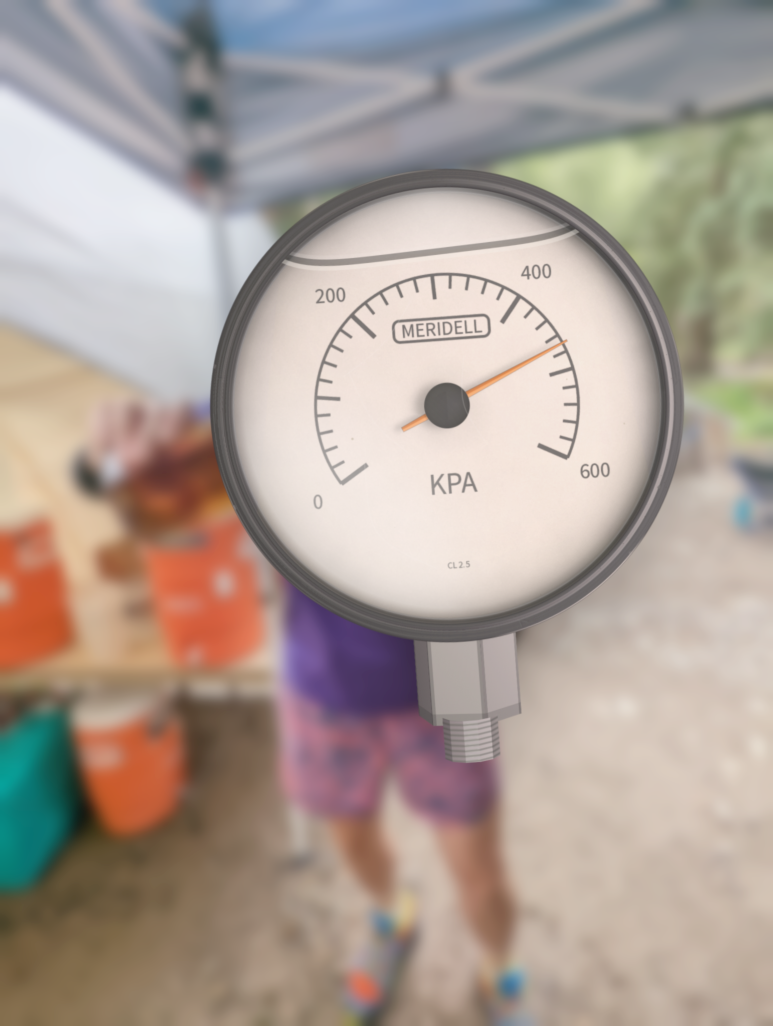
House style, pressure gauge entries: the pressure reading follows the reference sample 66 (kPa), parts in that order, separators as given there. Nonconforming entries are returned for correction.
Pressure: 470 (kPa)
